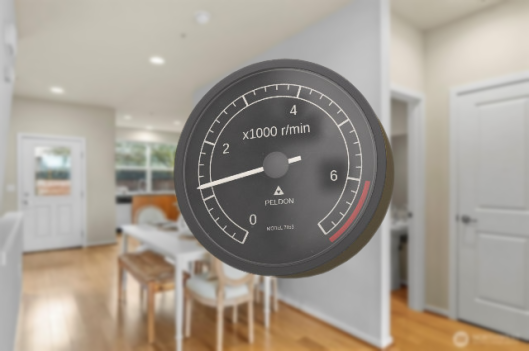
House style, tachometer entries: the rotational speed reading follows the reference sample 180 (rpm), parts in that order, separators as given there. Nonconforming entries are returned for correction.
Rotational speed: 1200 (rpm)
